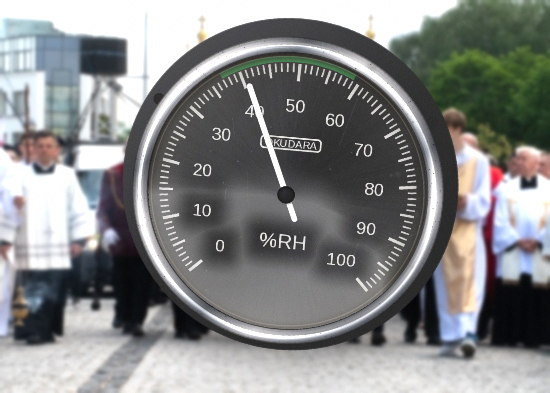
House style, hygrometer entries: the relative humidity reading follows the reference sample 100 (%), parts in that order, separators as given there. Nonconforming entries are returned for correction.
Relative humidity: 41 (%)
